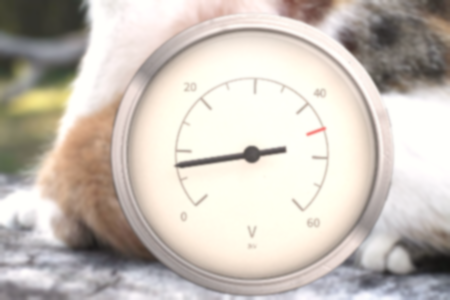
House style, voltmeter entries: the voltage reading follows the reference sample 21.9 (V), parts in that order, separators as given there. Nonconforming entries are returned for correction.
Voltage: 7.5 (V)
